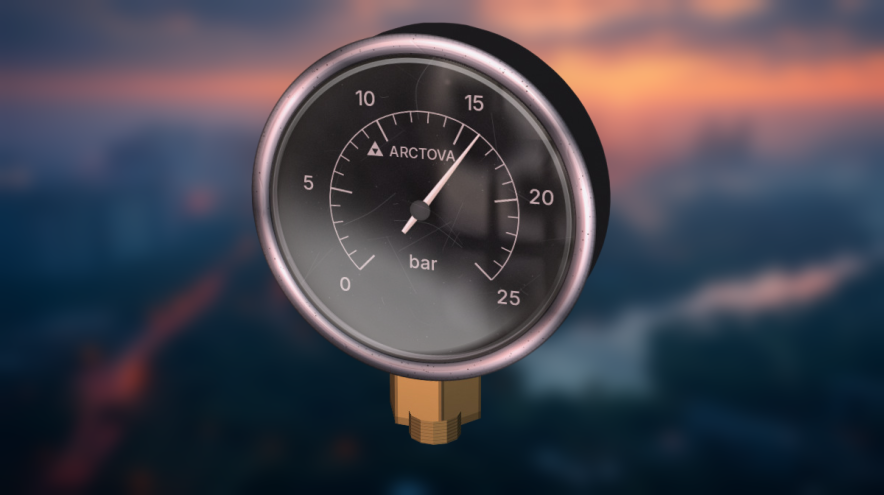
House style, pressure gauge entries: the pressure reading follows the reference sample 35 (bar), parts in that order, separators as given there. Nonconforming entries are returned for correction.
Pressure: 16 (bar)
